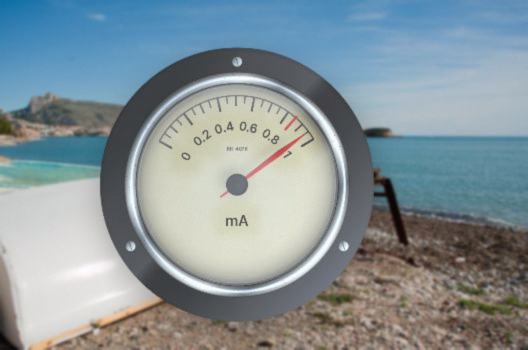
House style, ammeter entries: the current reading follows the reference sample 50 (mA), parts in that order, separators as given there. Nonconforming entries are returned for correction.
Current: 0.95 (mA)
